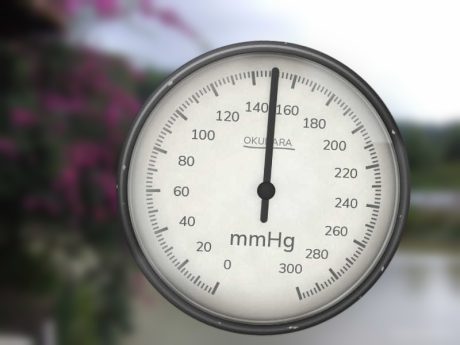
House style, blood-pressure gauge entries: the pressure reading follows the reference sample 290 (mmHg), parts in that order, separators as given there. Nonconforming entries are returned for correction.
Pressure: 150 (mmHg)
